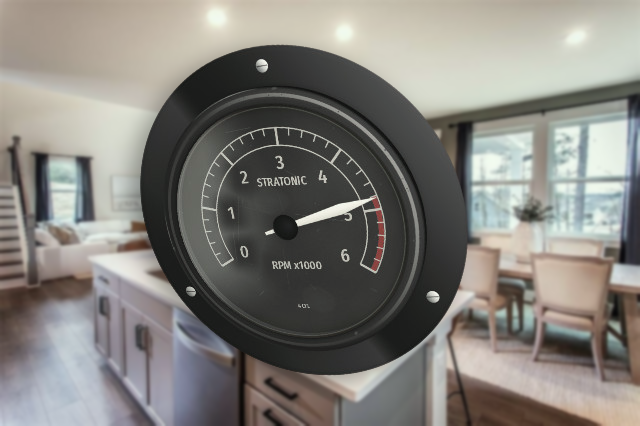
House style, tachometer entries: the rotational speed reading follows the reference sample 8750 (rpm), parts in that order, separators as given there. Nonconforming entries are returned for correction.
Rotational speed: 4800 (rpm)
